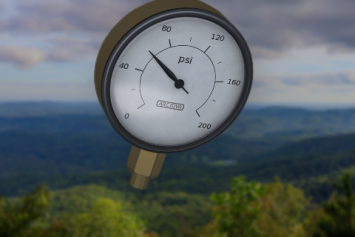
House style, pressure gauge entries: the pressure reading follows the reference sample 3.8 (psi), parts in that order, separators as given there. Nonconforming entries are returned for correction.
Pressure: 60 (psi)
